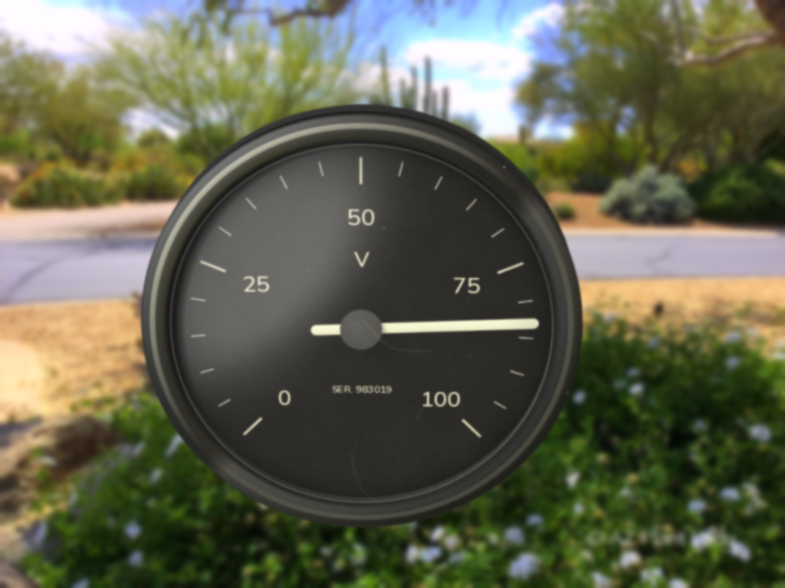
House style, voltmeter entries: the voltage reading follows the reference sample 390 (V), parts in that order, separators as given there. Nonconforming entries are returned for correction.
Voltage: 82.5 (V)
